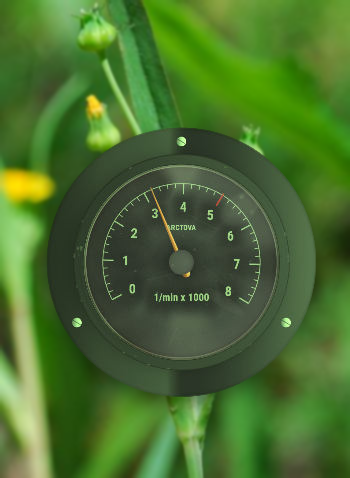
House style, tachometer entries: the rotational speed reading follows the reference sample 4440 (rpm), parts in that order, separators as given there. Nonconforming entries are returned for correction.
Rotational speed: 3200 (rpm)
